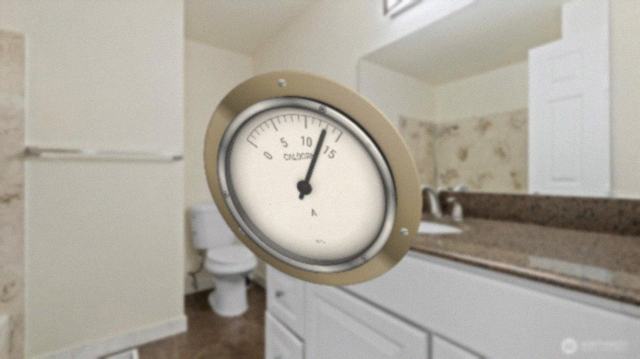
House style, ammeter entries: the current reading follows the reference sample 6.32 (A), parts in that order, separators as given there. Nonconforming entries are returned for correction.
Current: 13 (A)
